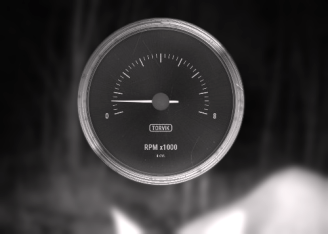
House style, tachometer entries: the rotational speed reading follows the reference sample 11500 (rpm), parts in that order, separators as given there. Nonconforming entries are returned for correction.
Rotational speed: 600 (rpm)
